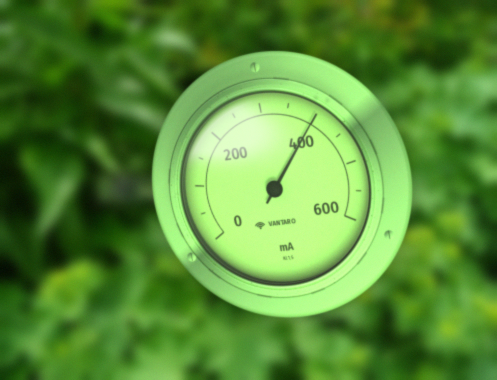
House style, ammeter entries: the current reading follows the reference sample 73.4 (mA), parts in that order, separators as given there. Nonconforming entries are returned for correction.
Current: 400 (mA)
